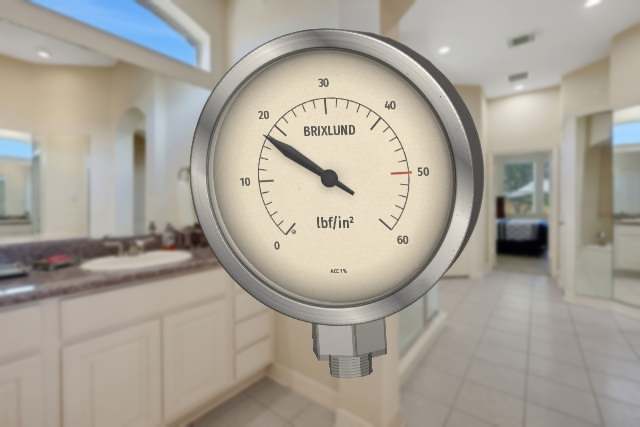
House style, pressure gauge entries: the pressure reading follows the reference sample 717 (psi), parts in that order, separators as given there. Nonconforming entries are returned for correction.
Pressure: 18 (psi)
